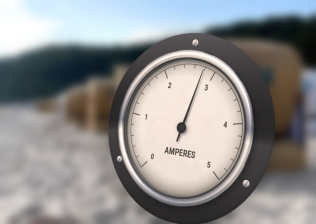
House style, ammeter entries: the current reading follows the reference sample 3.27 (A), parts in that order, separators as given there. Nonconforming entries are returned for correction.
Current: 2.8 (A)
